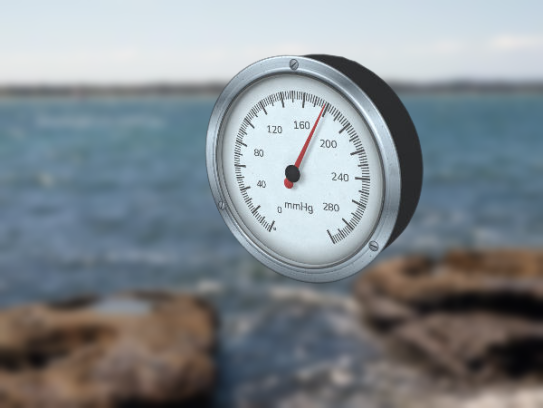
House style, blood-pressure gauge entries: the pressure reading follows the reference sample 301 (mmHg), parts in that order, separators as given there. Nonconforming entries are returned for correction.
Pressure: 180 (mmHg)
